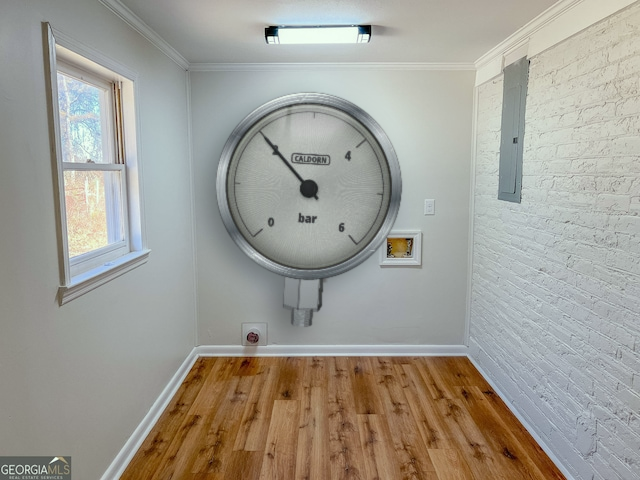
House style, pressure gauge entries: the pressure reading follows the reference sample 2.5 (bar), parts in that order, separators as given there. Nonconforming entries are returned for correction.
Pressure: 2 (bar)
